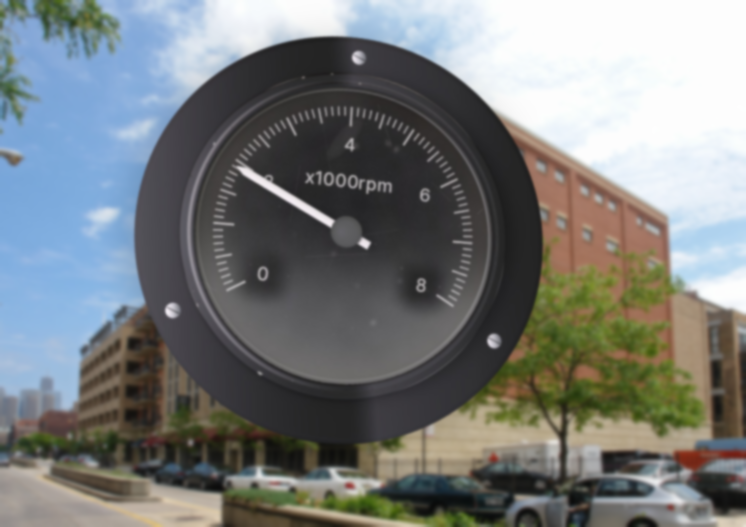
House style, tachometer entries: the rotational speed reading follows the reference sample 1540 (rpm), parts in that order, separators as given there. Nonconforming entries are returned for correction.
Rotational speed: 1900 (rpm)
